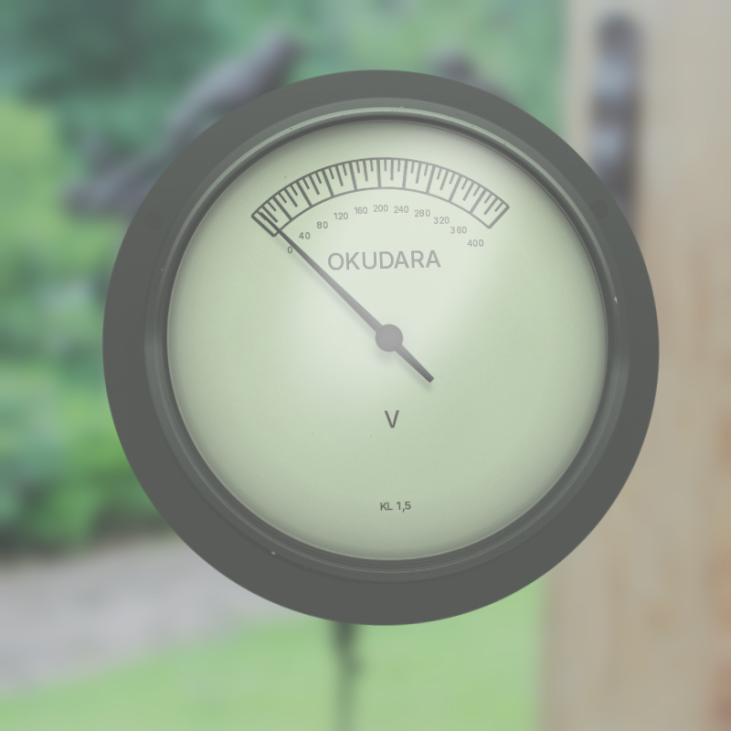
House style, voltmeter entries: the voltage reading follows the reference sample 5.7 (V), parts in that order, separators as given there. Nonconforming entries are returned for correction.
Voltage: 10 (V)
